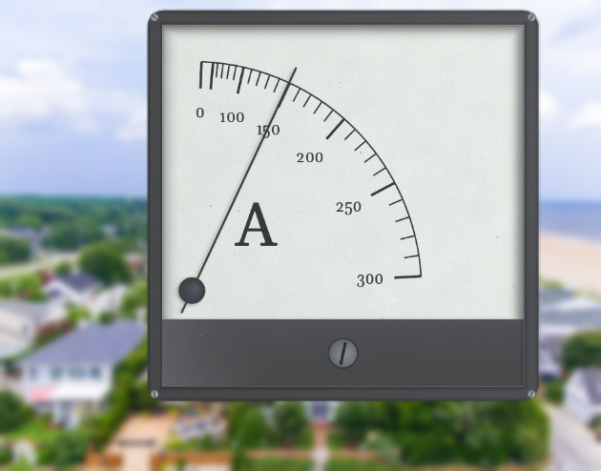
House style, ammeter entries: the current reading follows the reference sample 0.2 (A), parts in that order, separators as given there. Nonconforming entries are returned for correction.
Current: 150 (A)
